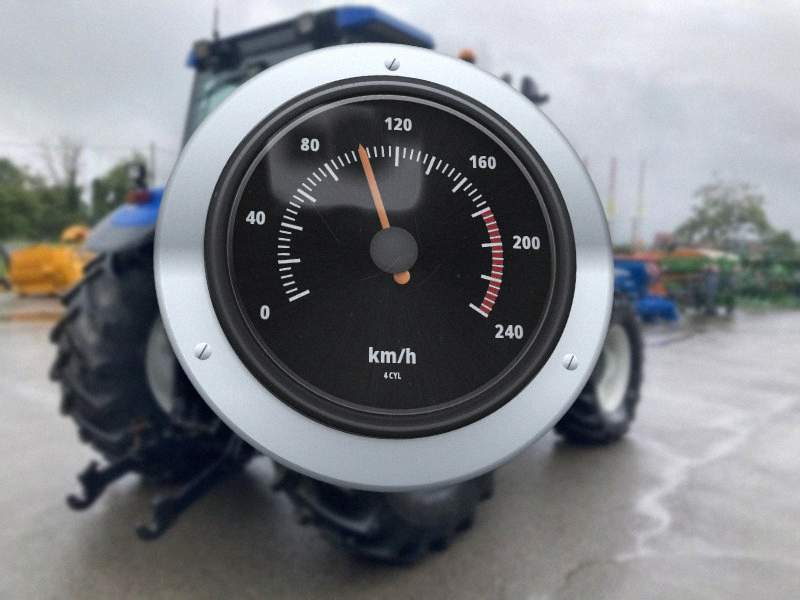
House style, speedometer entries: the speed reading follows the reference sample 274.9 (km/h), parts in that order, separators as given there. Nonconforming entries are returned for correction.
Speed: 100 (km/h)
